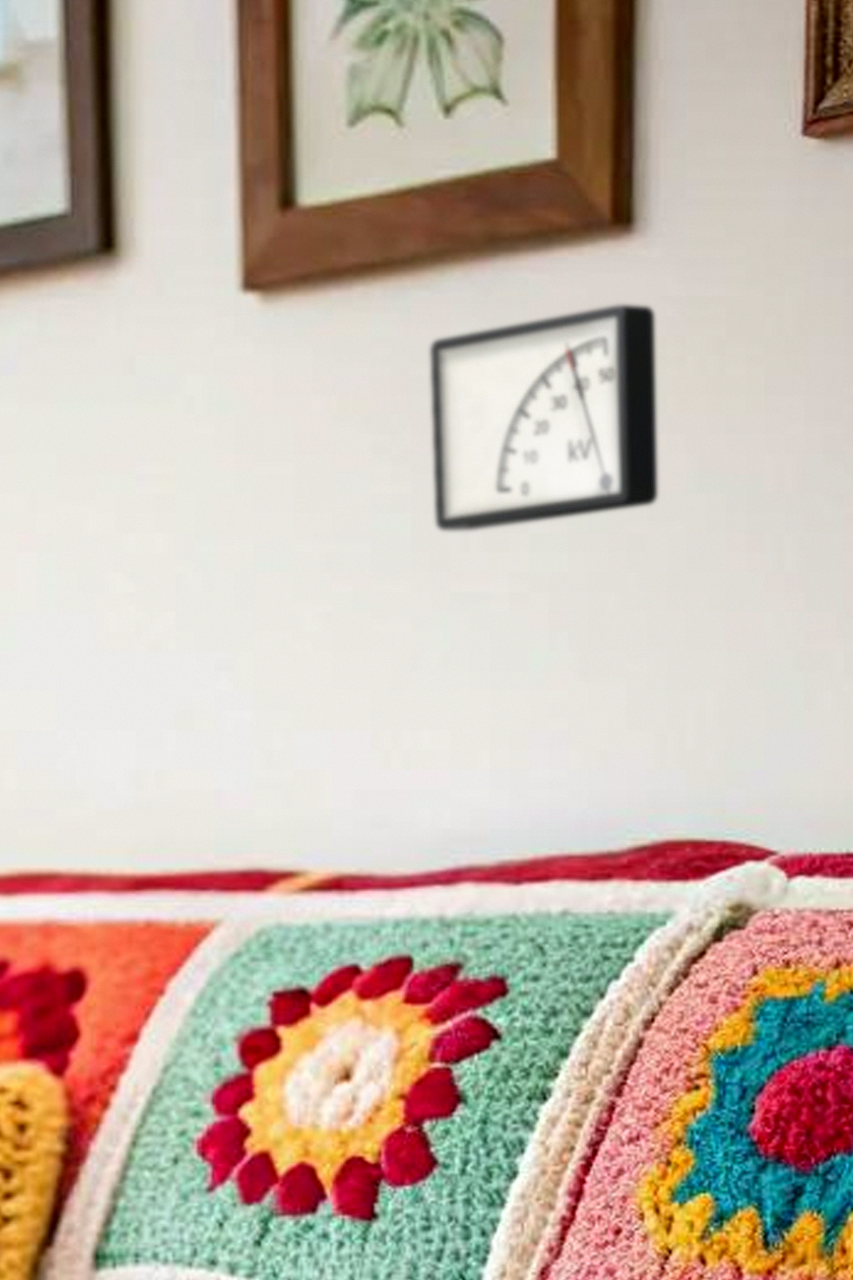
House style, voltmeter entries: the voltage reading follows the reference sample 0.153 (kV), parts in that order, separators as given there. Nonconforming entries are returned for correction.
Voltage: 40 (kV)
